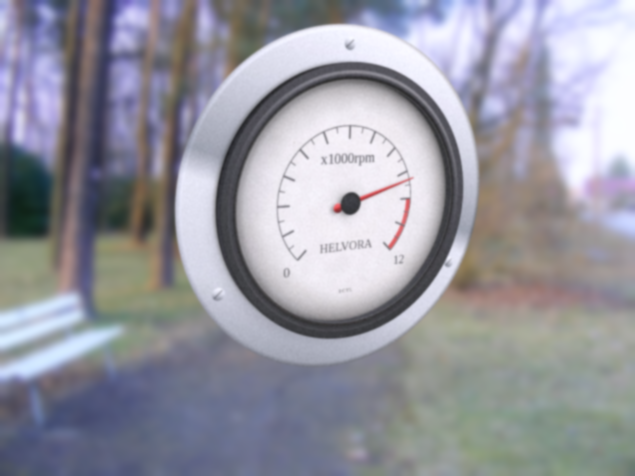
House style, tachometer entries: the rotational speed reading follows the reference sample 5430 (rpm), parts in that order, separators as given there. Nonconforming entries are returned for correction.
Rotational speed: 9250 (rpm)
